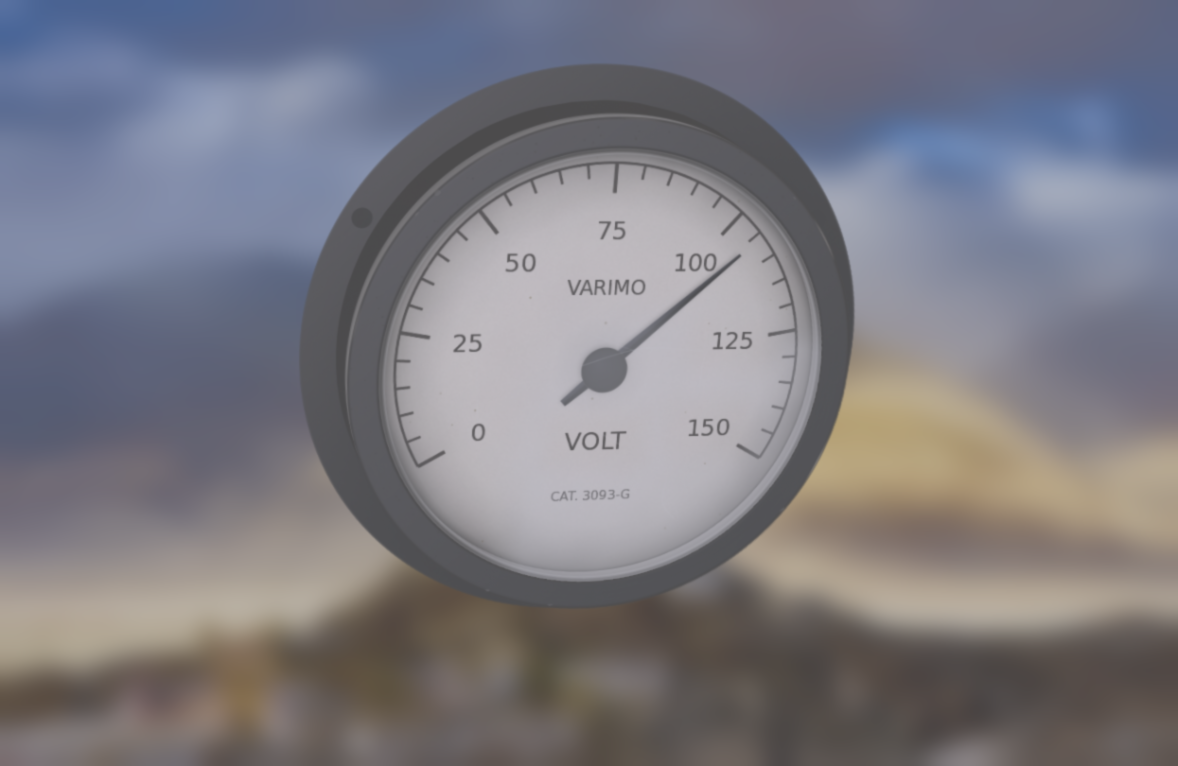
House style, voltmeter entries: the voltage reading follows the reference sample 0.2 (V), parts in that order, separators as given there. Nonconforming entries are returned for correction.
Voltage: 105 (V)
